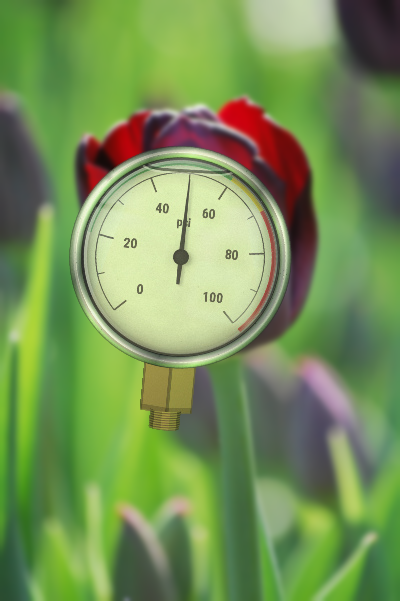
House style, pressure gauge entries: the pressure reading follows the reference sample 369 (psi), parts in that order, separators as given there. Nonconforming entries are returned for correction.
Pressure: 50 (psi)
